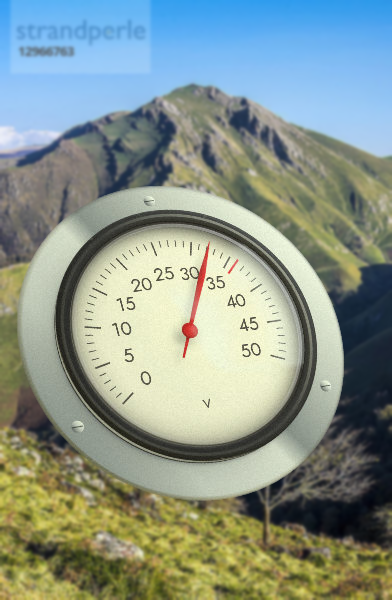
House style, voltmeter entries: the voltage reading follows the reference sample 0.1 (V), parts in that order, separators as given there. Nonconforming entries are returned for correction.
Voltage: 32 (V)
